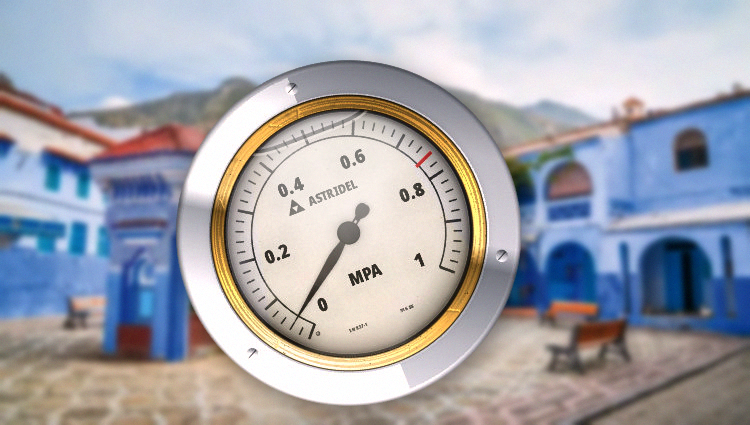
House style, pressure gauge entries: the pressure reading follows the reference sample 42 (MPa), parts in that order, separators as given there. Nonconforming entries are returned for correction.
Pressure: 0.04 (MPa)
